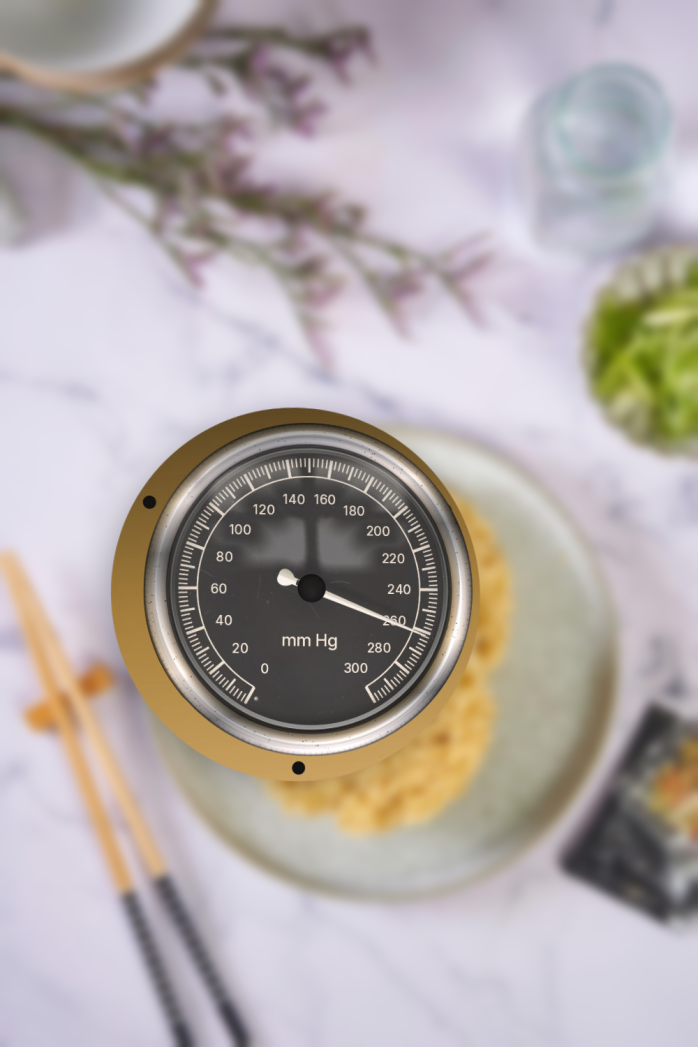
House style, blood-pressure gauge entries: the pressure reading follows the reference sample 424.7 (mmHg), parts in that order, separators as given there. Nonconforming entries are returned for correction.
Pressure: 262 (mmHg)
